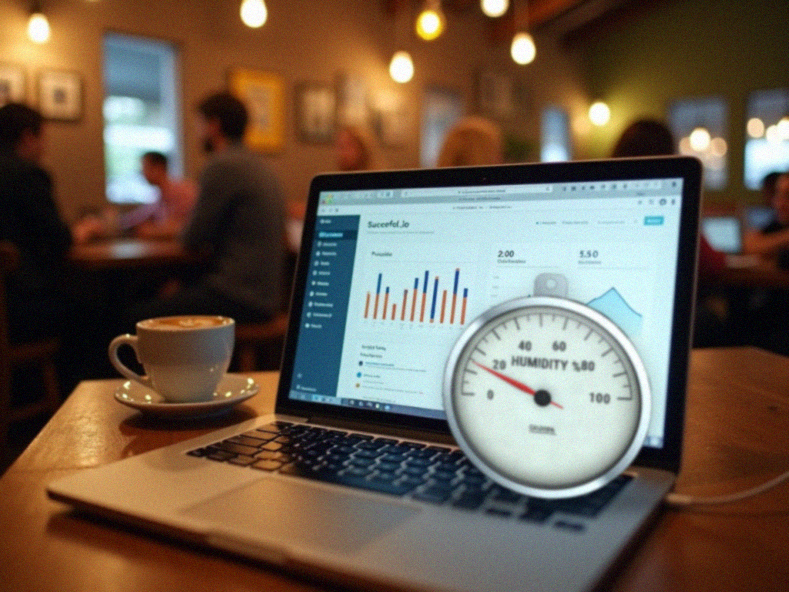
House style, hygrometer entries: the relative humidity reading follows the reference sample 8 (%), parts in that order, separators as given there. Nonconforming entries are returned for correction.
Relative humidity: 15 (%)
